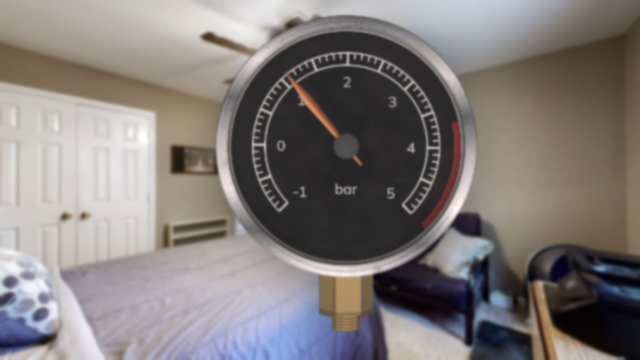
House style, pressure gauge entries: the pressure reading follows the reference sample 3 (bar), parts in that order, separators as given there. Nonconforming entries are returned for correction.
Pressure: 1.1 (bar)
